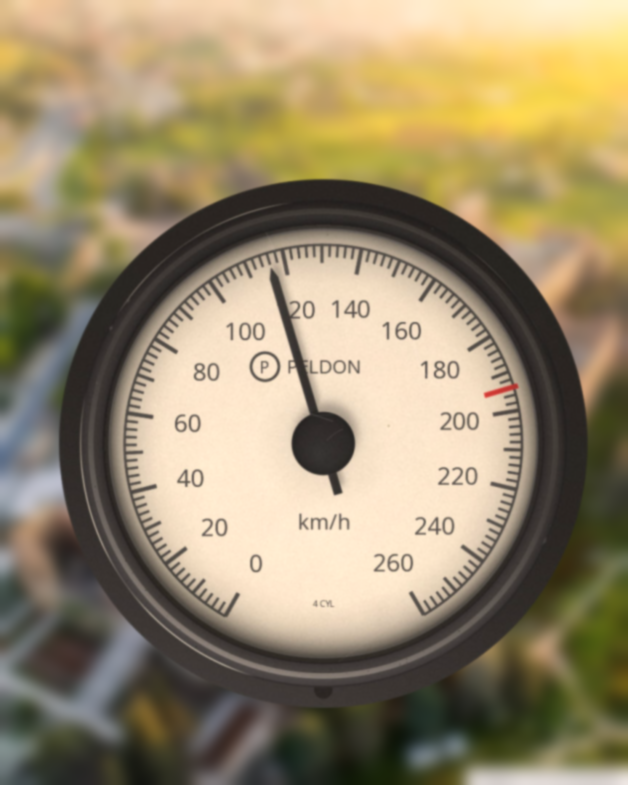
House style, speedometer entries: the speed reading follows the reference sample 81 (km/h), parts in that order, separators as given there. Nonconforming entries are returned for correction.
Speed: 116 (km/h)
